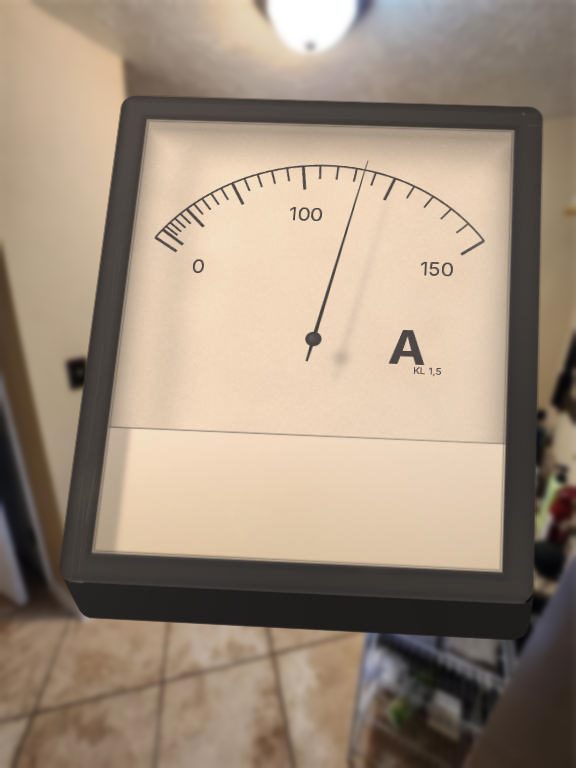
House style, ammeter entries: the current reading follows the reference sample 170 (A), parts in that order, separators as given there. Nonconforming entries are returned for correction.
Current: 117.5 (A)
